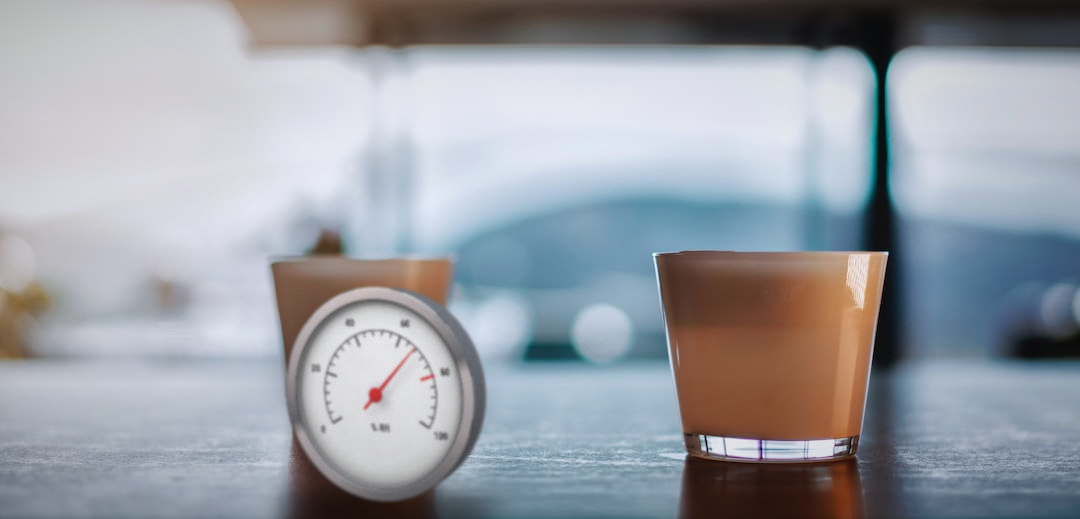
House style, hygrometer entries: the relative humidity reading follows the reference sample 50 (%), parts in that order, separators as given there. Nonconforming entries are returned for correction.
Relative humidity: 68 (%)
